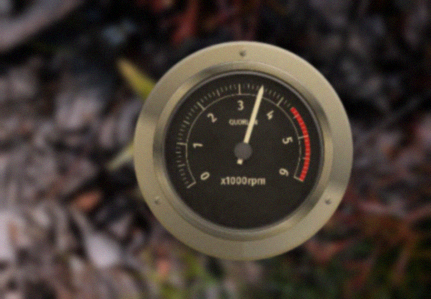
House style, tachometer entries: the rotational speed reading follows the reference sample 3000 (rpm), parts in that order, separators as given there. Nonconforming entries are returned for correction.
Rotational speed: 3500 (rpm)
